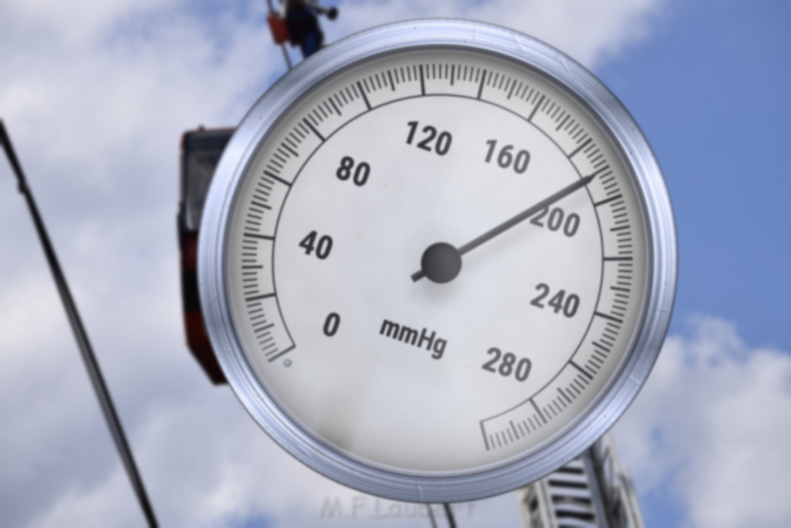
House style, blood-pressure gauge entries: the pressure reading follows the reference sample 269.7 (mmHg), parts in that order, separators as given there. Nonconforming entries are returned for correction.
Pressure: 190 (mmHg)
